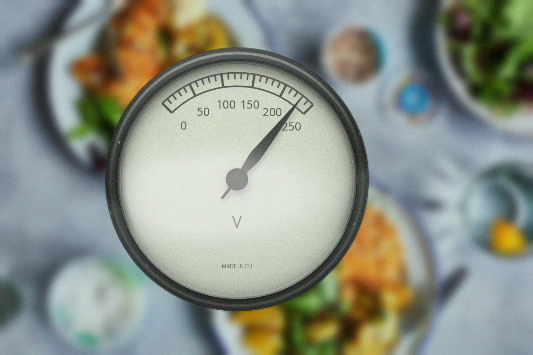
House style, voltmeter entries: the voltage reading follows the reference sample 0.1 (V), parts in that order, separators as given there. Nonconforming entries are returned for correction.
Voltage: 230 (V)
